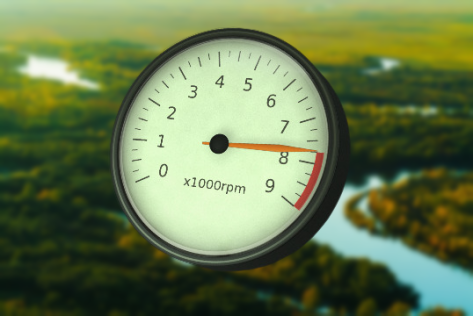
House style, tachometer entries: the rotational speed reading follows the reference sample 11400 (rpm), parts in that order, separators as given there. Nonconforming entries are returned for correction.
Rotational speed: 7750 (rpm)
